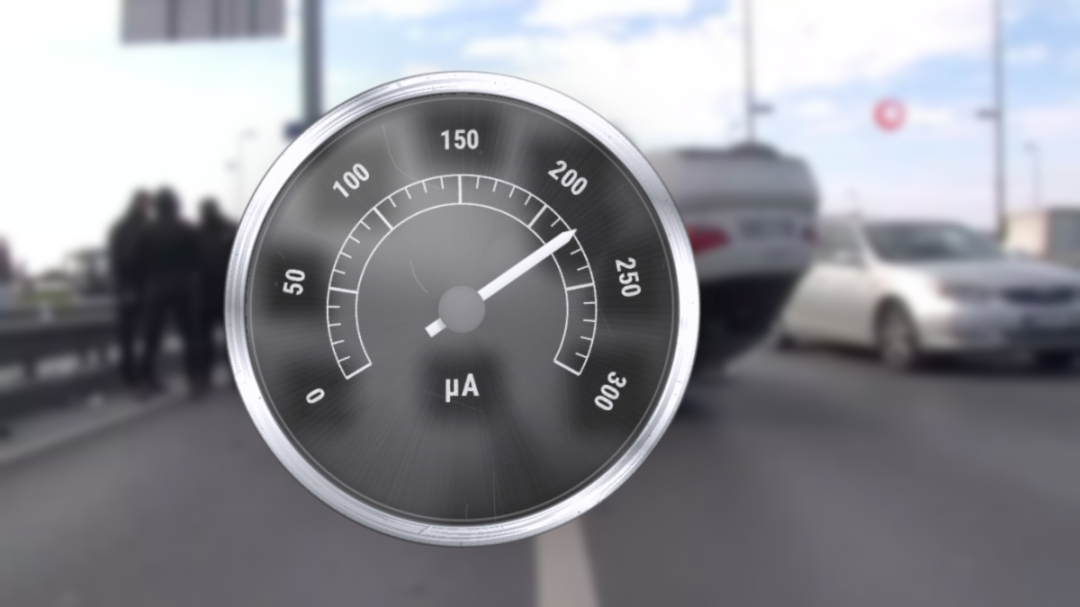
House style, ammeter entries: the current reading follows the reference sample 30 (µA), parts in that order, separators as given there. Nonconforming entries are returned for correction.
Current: 220 (µA)
